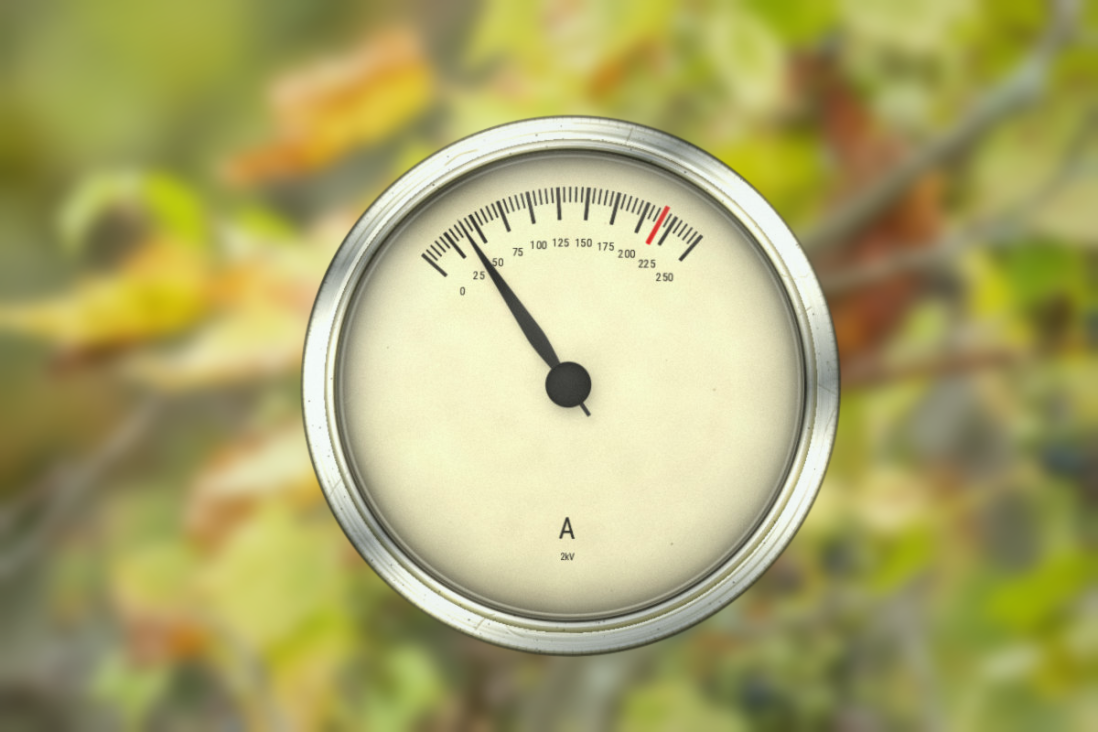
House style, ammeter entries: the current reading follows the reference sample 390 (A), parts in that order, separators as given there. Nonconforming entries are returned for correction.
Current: 40 (A)
